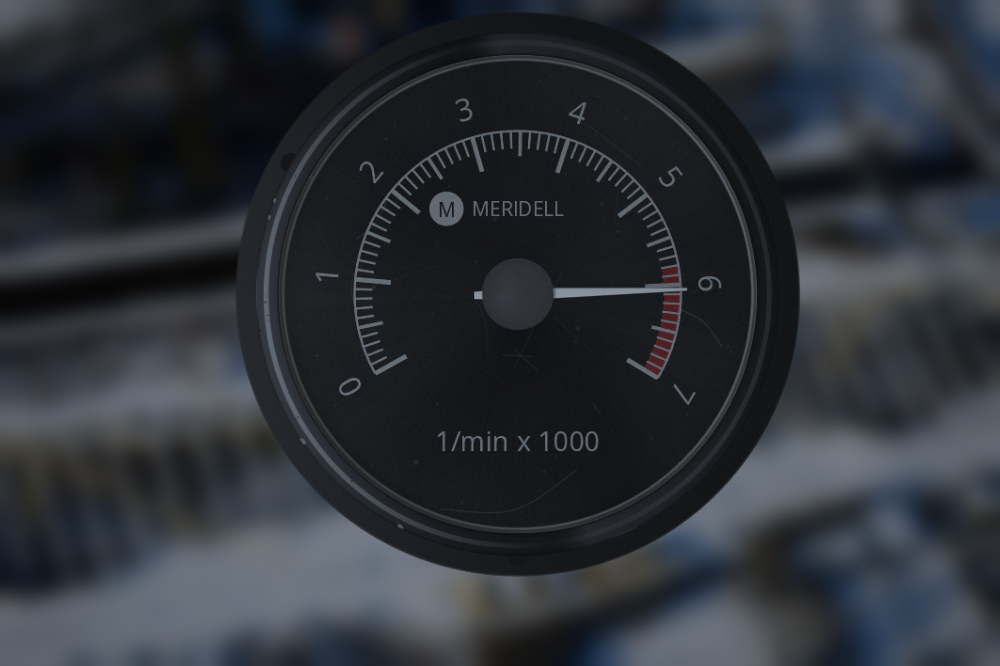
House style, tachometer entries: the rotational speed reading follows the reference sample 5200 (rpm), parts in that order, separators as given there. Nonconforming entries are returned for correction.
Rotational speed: 6050 (rpm)
